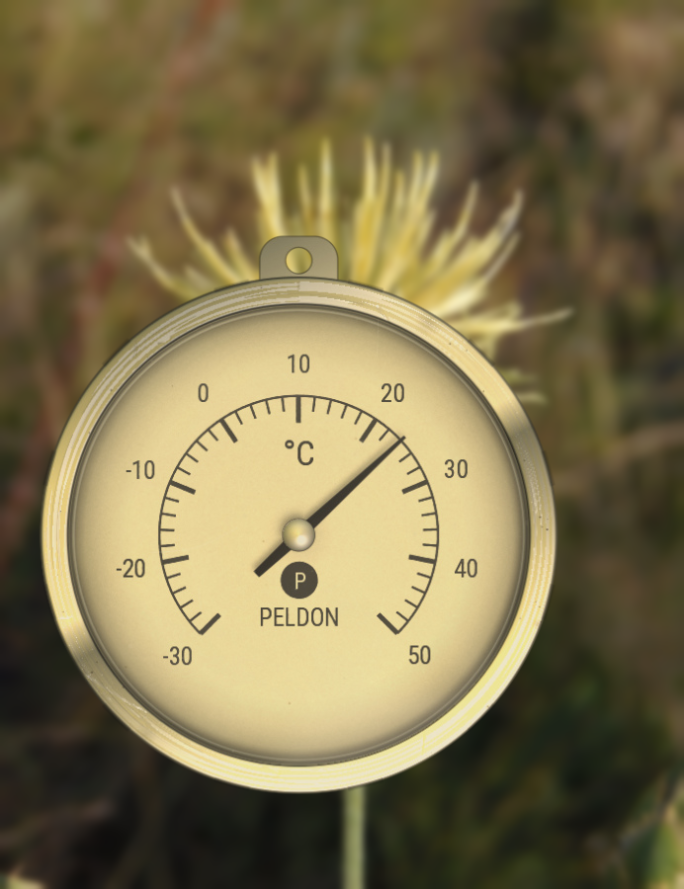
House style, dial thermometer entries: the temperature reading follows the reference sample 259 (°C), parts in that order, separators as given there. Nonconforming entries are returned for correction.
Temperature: 24 (°C)
